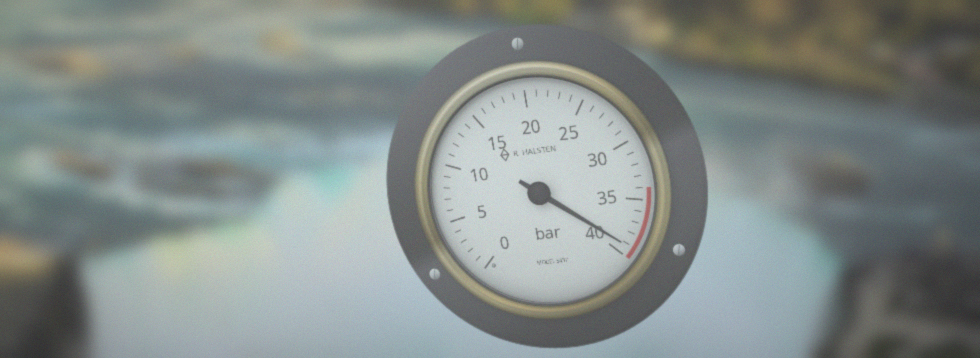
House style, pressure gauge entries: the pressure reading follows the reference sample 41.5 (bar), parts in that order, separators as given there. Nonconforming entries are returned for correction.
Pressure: 39 (bar)
